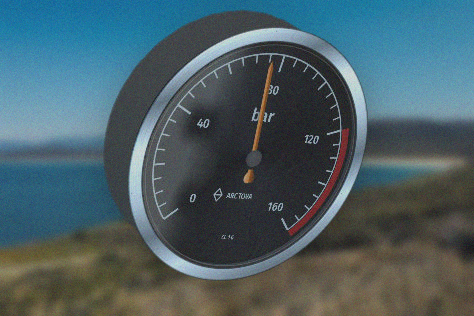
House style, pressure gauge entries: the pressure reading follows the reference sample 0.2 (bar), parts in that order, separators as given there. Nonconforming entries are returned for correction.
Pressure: 75 (bar)
